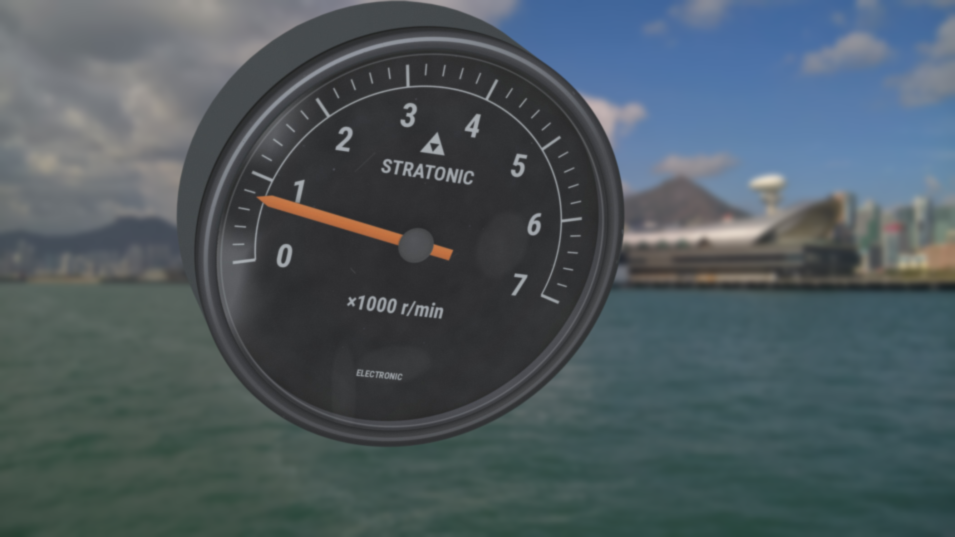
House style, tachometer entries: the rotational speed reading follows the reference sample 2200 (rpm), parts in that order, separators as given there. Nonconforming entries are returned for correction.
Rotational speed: 800 (rpm)
